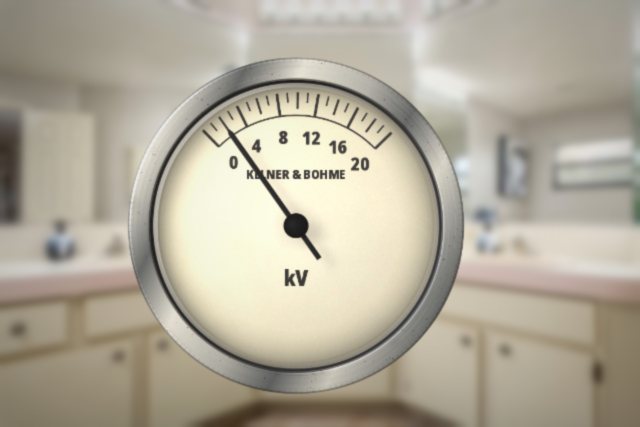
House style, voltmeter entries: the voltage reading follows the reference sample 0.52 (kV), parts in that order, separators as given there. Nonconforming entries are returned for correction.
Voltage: 2 (kV)
